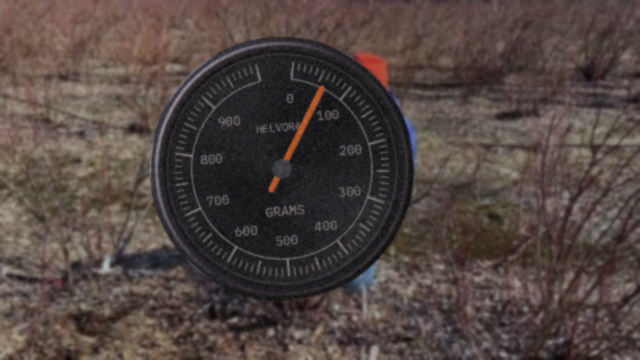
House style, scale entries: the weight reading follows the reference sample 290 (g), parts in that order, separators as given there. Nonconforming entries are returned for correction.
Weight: 60 (g)
